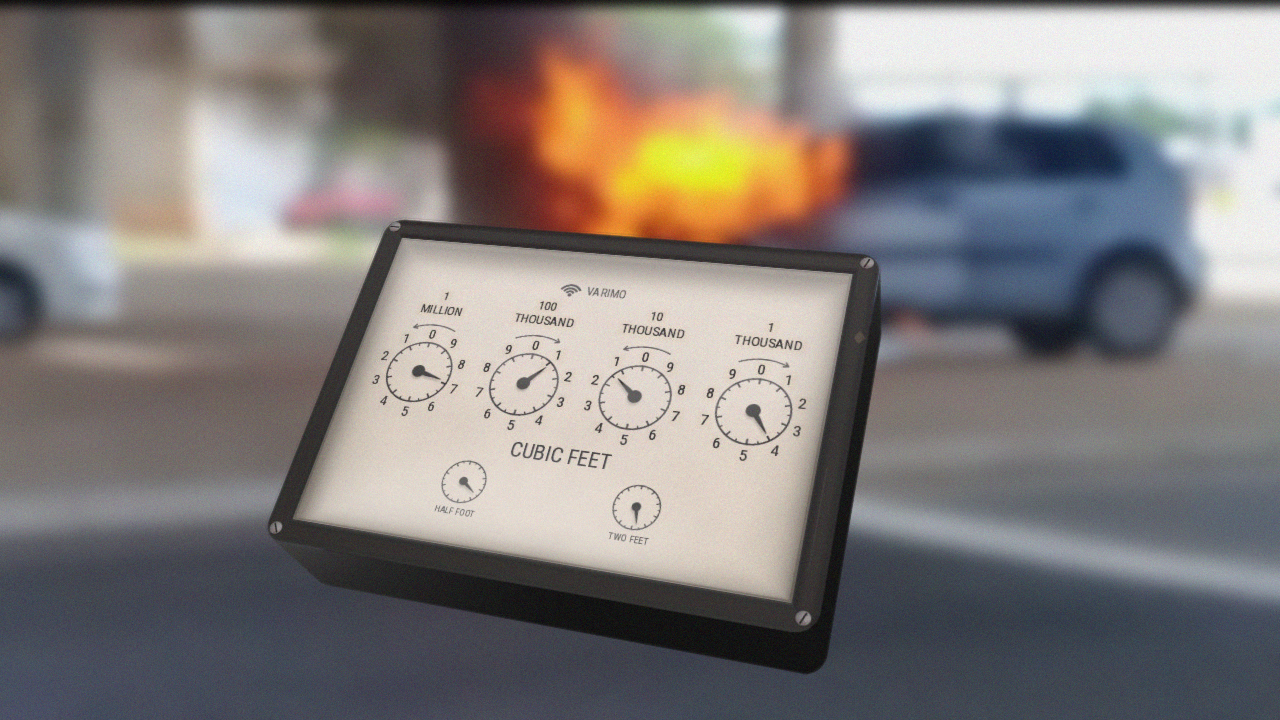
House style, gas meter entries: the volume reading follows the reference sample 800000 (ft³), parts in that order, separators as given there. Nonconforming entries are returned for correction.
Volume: 711400 (ft³)
